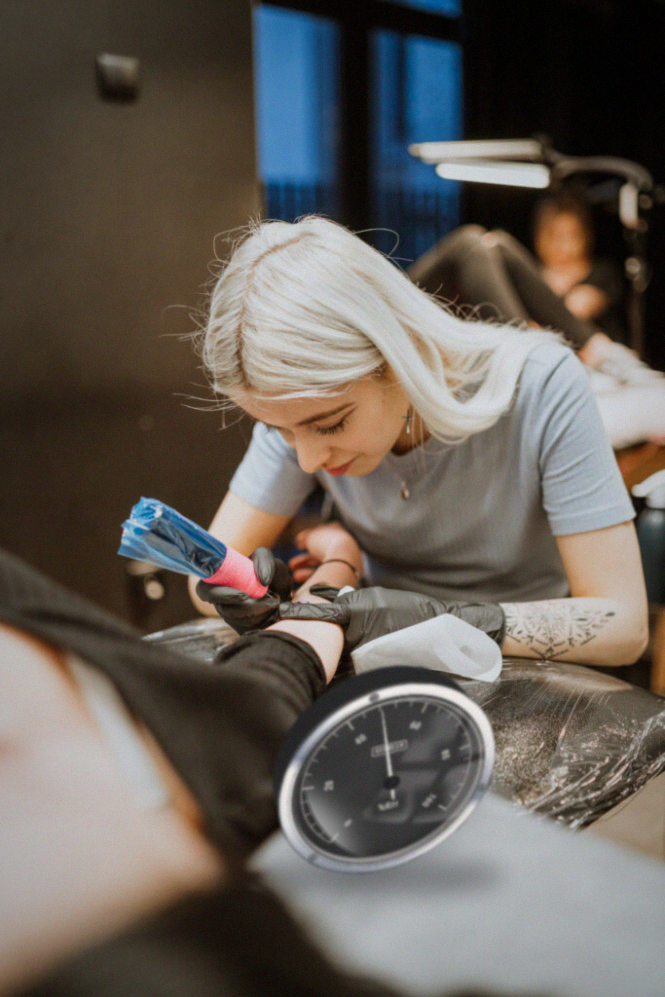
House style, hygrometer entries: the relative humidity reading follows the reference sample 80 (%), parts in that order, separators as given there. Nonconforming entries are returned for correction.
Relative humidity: 48 (%)
